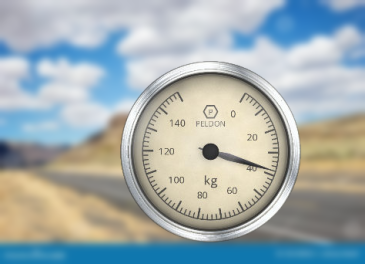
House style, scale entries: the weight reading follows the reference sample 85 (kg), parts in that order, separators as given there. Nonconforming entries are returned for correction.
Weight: 38 (kg)
